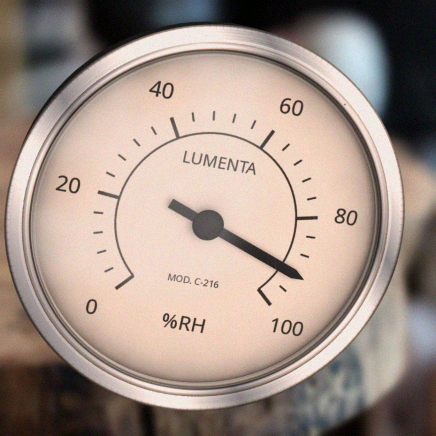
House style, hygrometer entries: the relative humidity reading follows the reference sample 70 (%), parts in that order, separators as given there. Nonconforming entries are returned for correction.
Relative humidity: 92 (%)
